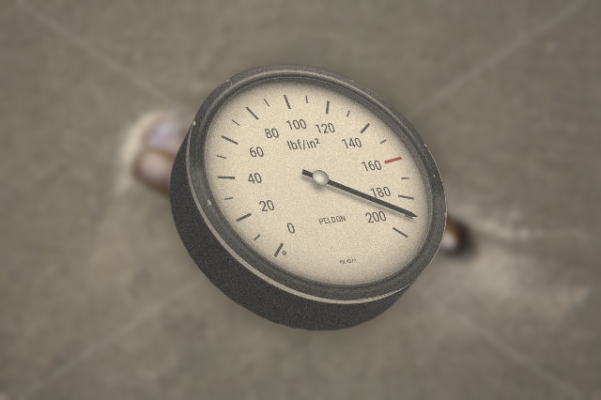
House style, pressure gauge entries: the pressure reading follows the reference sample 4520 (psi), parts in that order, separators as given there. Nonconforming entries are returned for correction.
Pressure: 190 (psi)
